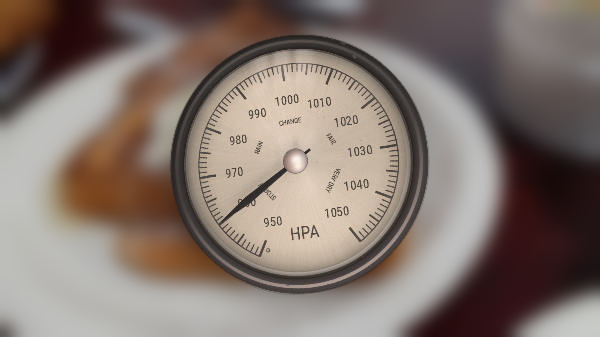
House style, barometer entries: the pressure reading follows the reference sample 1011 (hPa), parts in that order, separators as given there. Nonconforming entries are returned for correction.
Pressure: 960 (hPa)
